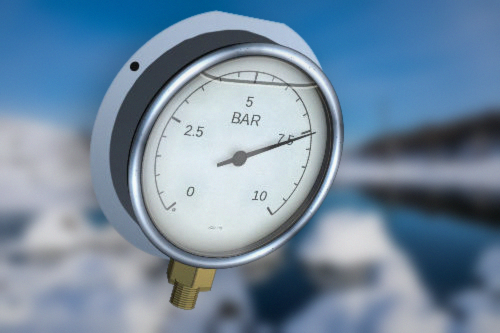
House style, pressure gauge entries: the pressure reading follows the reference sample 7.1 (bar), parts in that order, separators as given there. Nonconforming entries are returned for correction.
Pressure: 7.5 (bar)
